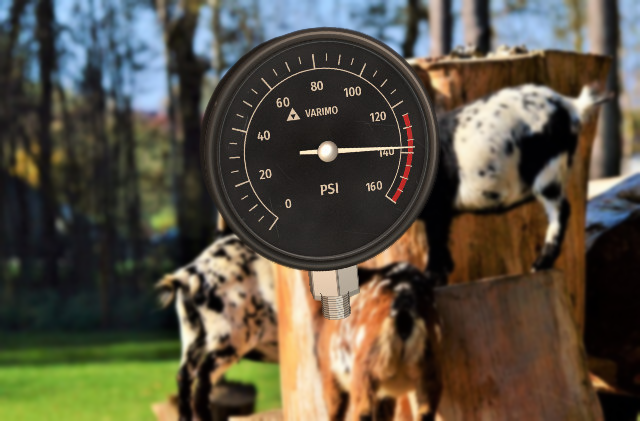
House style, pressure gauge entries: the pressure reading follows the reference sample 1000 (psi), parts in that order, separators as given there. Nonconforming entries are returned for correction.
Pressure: 137.5 (psi)
